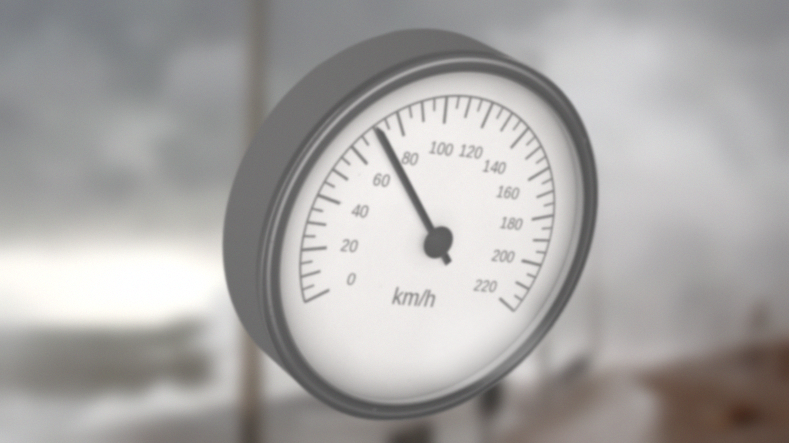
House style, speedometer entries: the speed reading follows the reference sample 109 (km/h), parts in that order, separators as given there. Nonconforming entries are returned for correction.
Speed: 70 (km/h)
